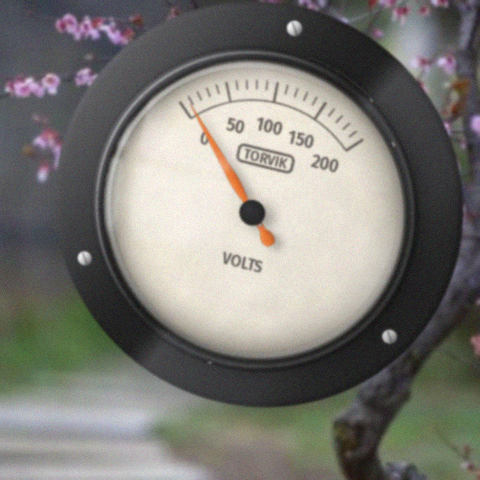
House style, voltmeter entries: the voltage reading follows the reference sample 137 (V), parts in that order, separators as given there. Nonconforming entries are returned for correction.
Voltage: 10 (V)
